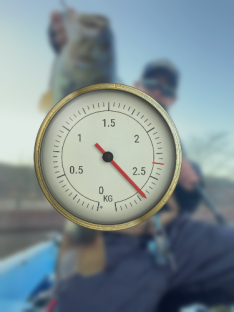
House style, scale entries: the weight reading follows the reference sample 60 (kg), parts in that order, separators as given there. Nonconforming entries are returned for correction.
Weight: 2.7 (kg)
